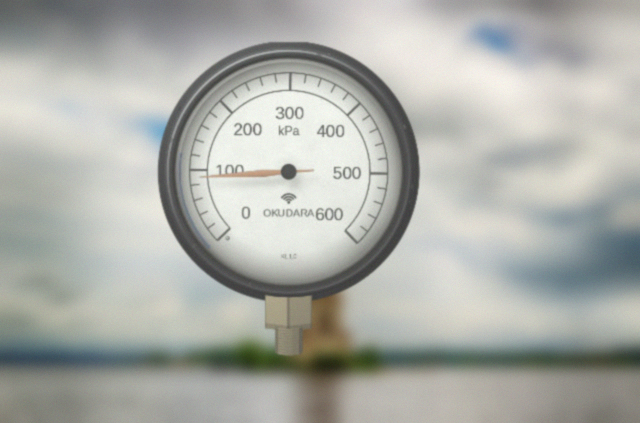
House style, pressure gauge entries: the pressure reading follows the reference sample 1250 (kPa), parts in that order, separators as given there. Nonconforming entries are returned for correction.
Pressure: 90 (kPa)
